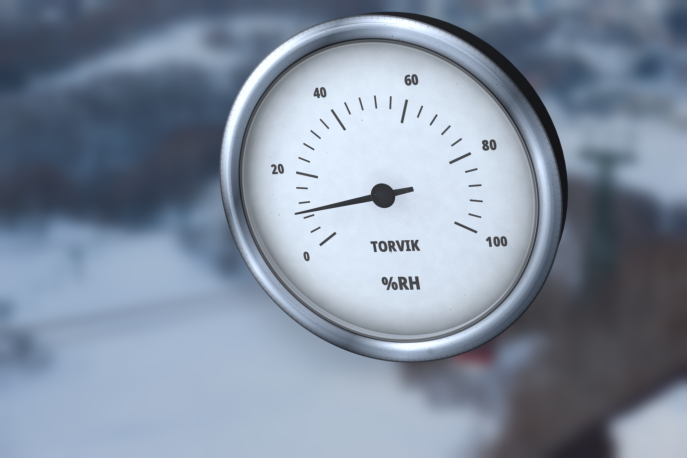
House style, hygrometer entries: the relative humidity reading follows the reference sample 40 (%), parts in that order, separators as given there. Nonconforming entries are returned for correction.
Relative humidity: 10 (%)
